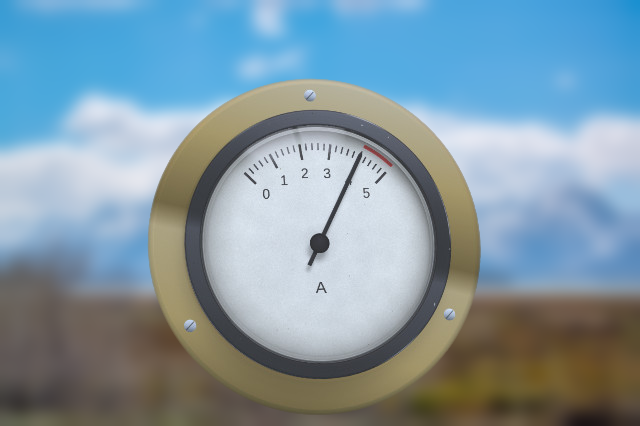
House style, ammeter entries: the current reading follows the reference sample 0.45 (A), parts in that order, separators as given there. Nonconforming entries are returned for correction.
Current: 4 (A)
